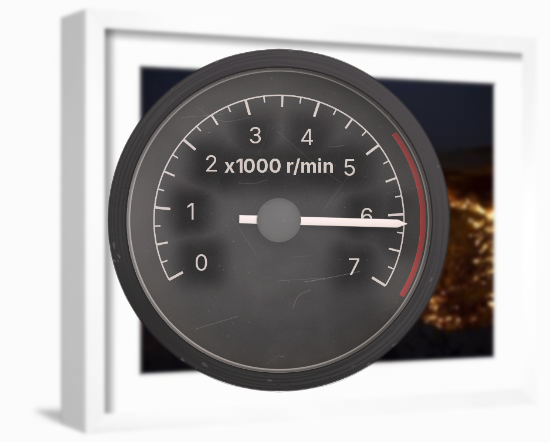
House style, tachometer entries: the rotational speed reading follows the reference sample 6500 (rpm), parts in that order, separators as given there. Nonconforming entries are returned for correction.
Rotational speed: 6125 (rpm)
